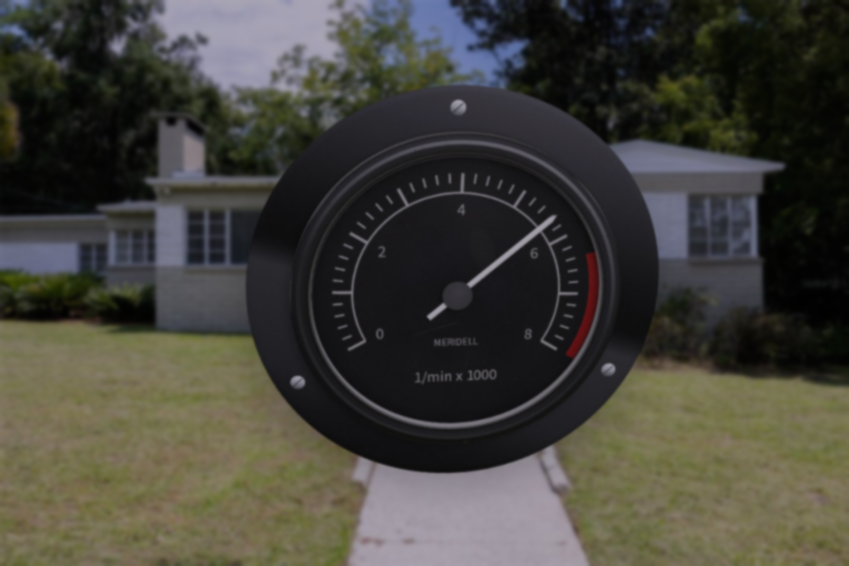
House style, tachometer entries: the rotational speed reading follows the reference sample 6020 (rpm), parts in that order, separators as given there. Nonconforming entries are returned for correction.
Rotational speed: 5600 (rpm)
